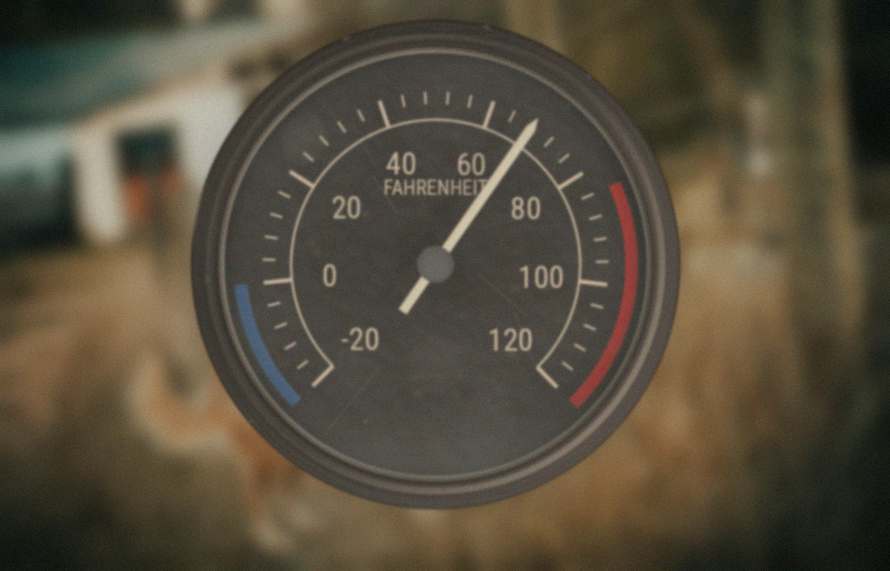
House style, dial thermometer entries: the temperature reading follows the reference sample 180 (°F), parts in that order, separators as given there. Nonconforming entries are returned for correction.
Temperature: 68 (°F)
